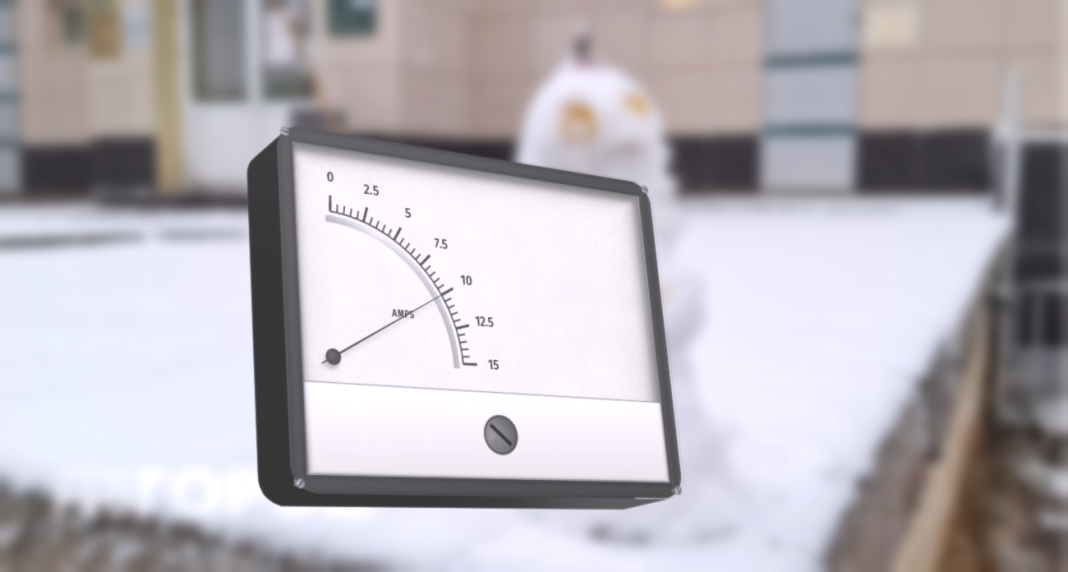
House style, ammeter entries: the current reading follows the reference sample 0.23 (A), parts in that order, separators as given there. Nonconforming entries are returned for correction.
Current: 10 (A)
